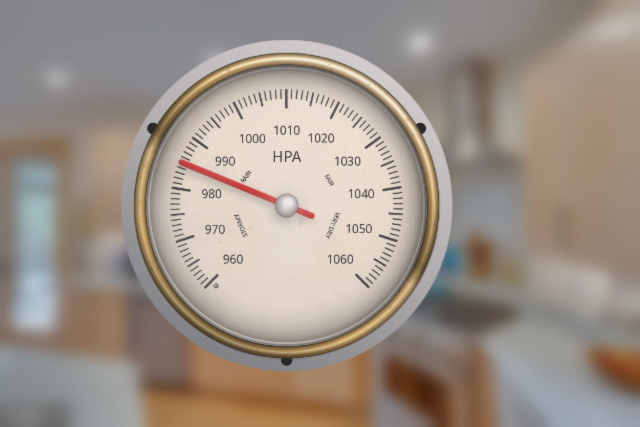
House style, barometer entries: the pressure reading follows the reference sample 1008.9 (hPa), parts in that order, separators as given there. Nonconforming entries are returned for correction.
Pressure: 985 (hPa)
